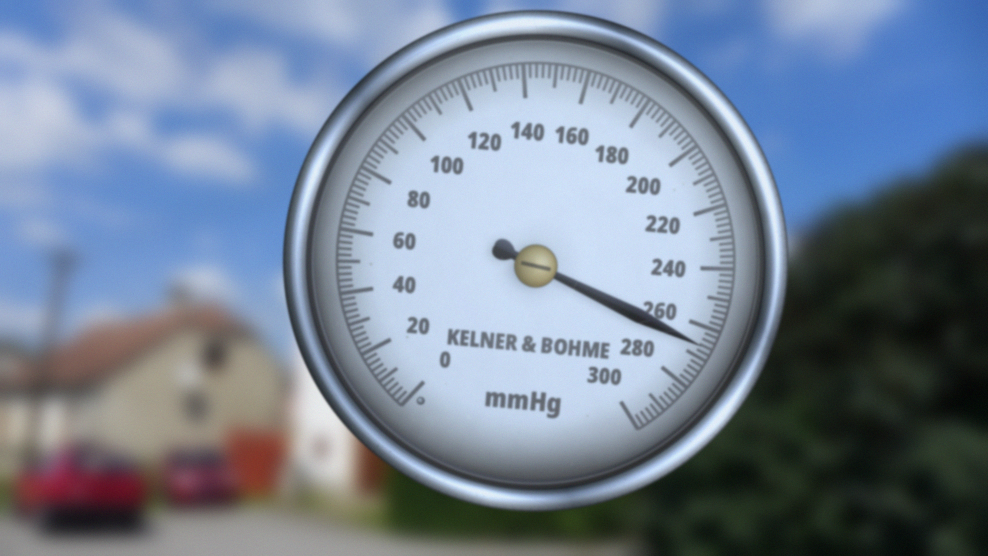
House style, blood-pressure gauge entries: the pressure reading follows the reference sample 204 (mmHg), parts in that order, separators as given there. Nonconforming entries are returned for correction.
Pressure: 266 (mmHg)
